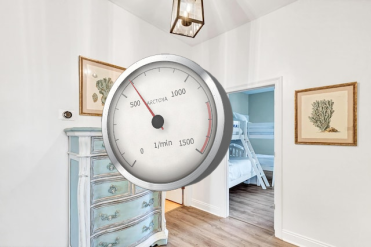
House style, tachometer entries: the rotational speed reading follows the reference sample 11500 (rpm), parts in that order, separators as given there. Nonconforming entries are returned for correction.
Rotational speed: 600 (rpm)
